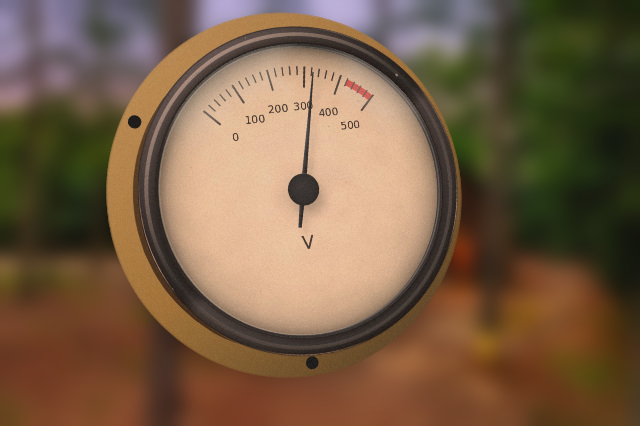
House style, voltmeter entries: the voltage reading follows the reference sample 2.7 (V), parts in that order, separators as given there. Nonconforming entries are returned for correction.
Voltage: 320 (V)
